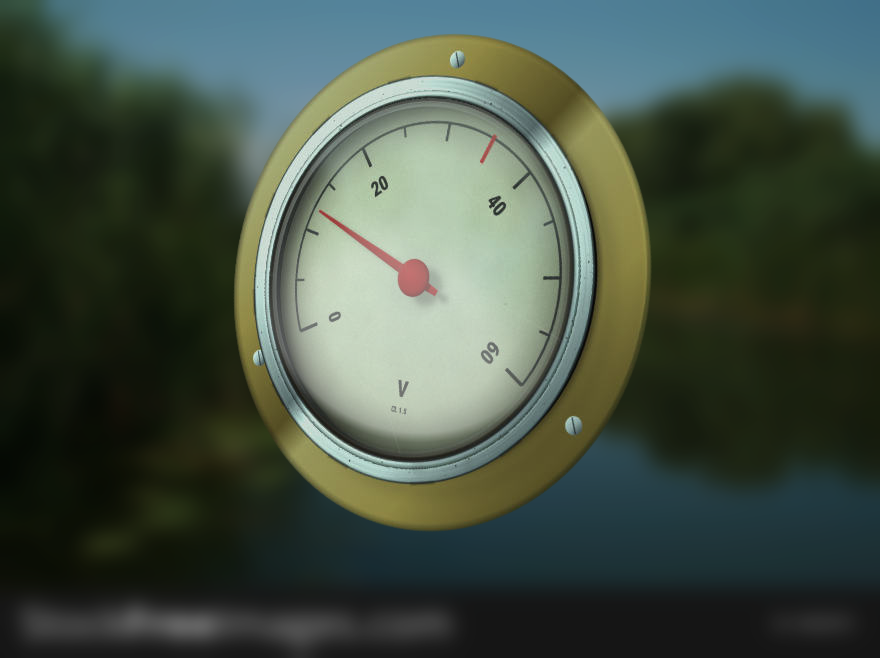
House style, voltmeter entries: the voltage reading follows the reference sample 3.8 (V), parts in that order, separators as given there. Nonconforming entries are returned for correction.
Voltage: 12.5 (V)
